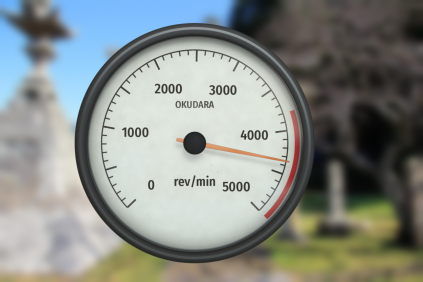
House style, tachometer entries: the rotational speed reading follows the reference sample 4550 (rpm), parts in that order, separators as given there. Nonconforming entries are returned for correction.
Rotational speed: 4350 (rpm)
